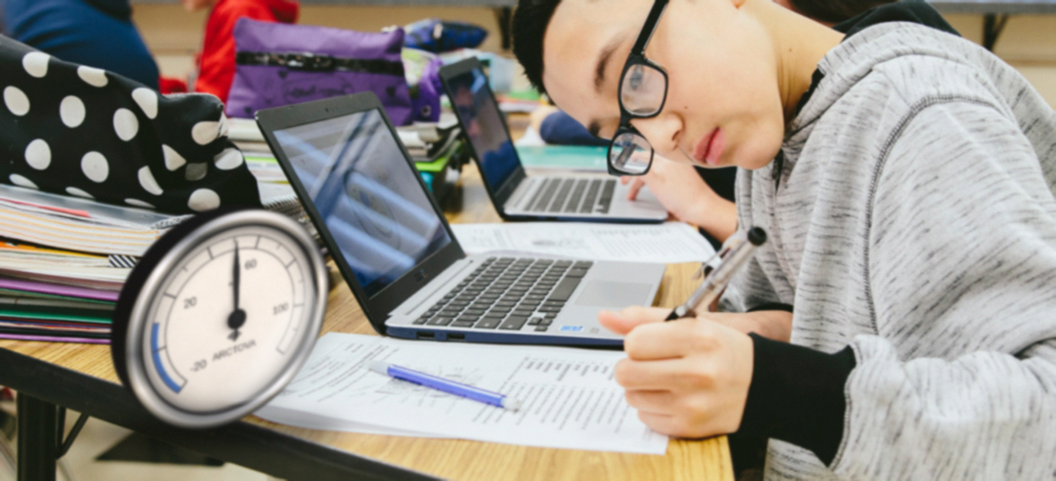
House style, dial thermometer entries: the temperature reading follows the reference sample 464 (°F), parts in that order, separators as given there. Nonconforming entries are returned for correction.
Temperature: 50 (°F)
